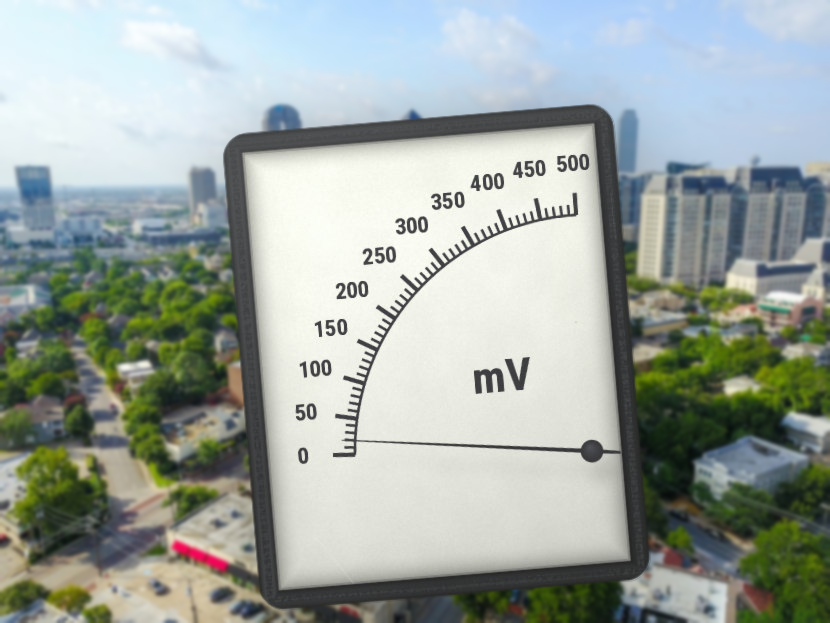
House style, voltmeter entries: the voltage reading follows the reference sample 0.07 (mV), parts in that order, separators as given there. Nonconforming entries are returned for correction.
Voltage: 20 (mV)
